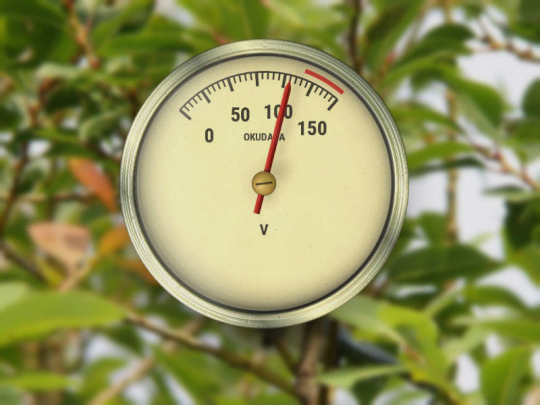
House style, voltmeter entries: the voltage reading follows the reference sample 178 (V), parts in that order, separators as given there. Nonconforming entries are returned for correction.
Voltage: 105 (V)
